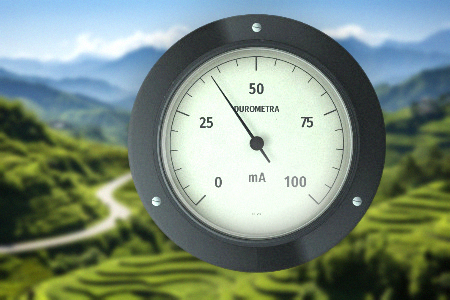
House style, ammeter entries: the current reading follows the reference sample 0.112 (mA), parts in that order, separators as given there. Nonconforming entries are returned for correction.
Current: 37.5 (mA)
